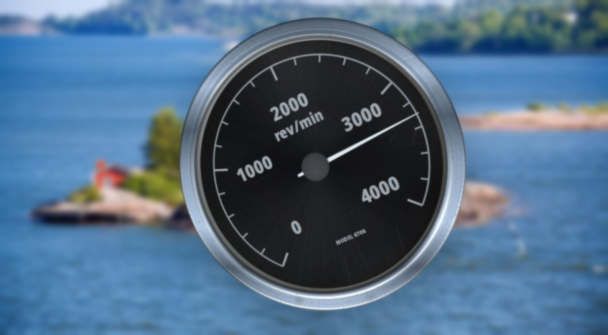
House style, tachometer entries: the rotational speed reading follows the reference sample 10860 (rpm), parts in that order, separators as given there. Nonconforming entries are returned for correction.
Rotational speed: 3300 (rpm)
